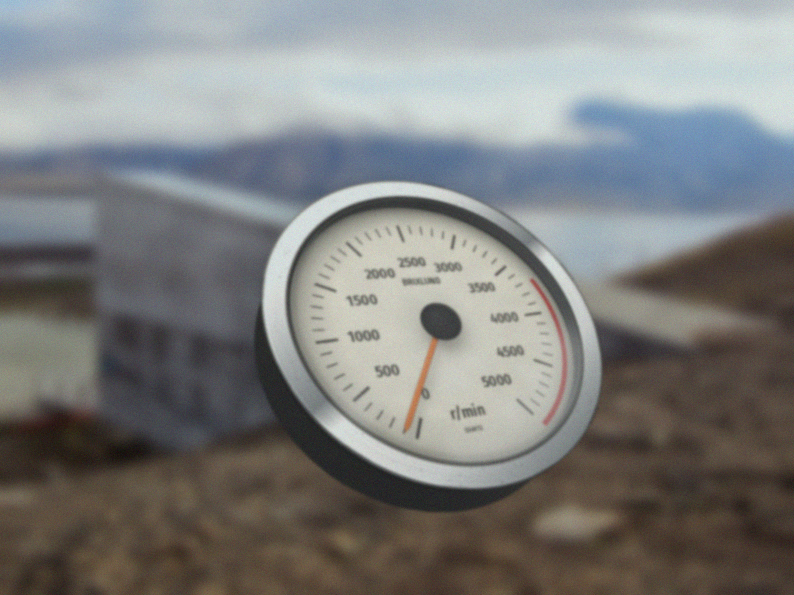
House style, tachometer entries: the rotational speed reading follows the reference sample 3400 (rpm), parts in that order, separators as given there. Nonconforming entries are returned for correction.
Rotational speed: 100 (rpm)
